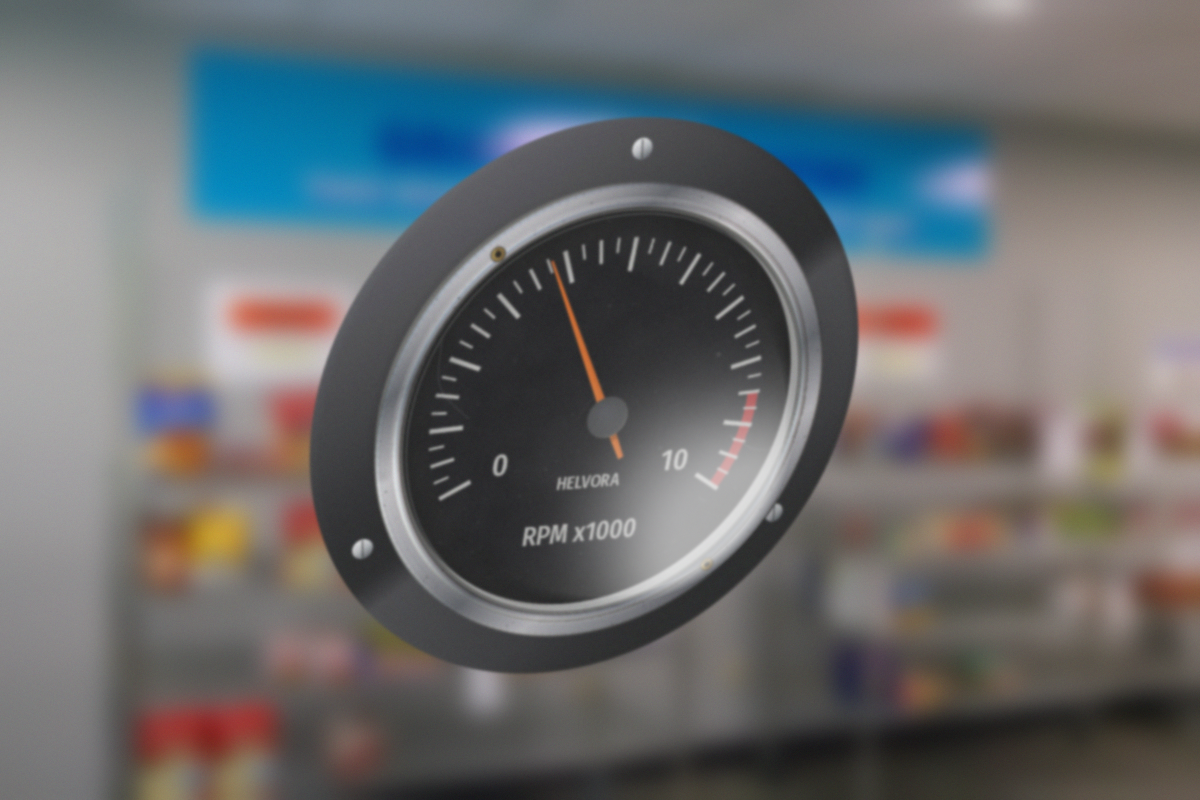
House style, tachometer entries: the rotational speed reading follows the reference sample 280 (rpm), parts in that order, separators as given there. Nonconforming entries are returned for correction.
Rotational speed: 3750 (rpm)
